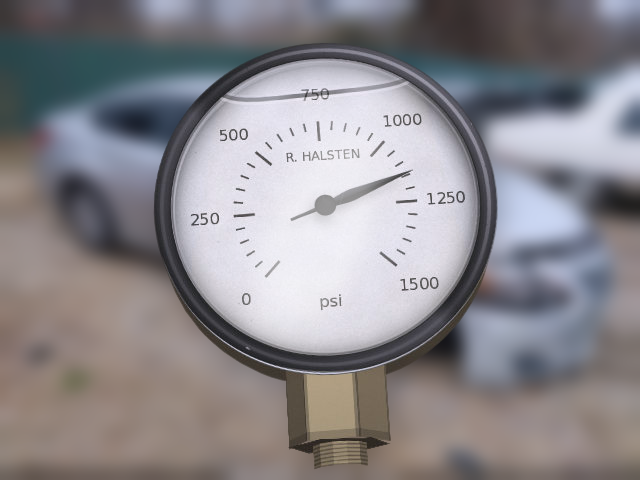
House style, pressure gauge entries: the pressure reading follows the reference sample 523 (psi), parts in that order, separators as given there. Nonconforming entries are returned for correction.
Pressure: 1150 (psi)
